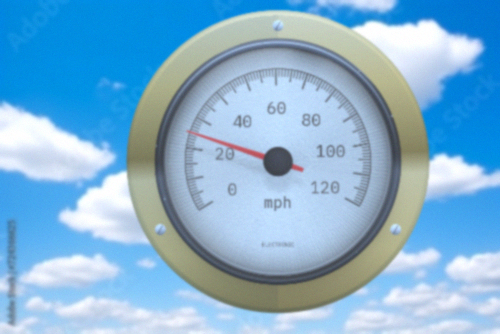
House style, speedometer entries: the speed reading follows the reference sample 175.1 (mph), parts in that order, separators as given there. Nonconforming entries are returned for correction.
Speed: 25 (mph)
